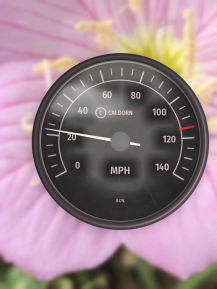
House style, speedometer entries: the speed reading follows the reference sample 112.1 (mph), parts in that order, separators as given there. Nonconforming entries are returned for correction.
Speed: 22.5 (mph)
